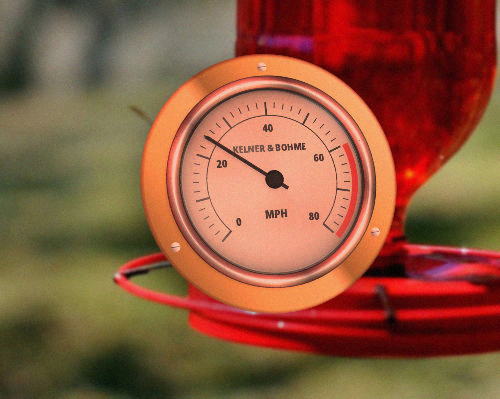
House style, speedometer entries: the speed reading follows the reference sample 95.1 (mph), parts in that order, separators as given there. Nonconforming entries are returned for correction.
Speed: 24 (mph)
